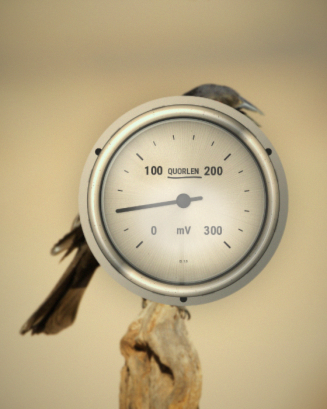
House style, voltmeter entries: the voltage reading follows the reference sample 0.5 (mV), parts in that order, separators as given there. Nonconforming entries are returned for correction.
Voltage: 40 (mV)
